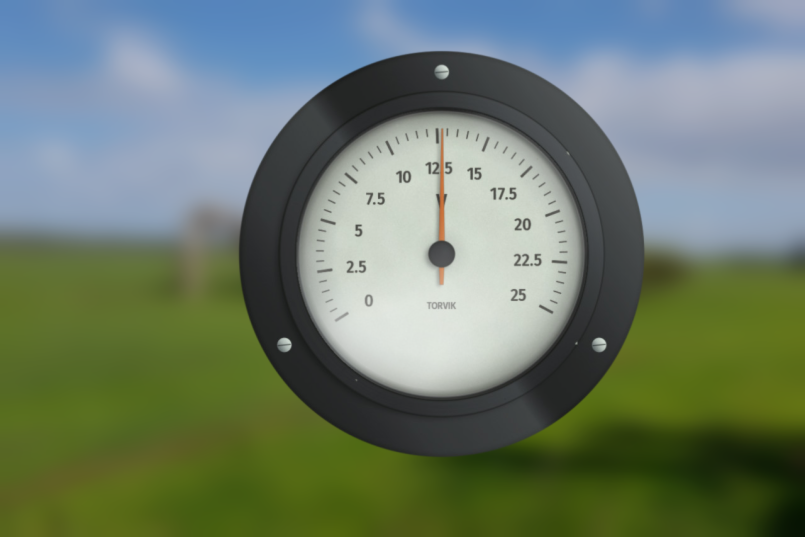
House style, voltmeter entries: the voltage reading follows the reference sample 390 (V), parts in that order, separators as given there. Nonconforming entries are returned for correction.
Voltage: 12.75 (V)
